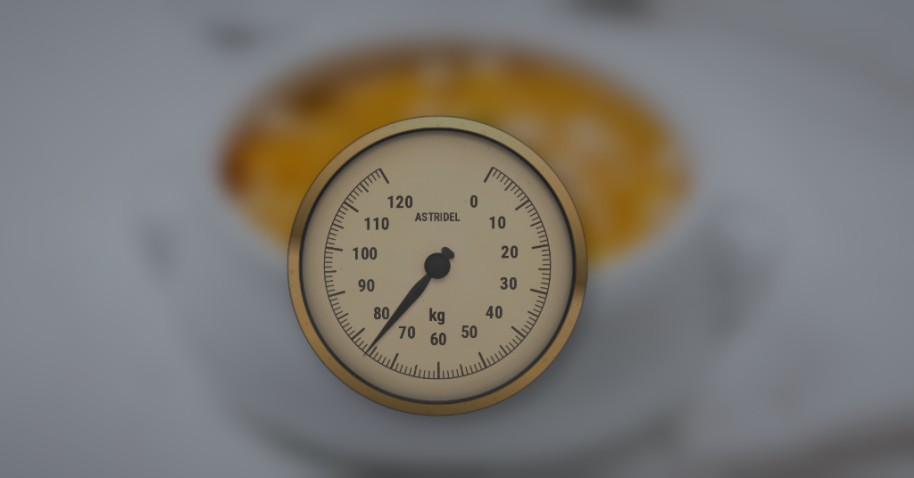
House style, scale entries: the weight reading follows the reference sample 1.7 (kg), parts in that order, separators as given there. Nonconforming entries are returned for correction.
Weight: 76 (kg)
